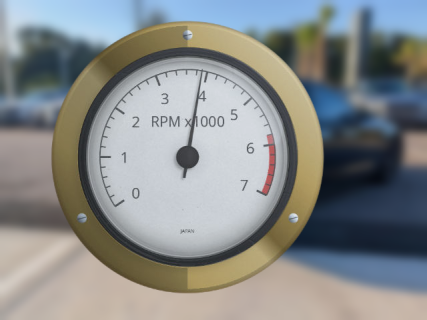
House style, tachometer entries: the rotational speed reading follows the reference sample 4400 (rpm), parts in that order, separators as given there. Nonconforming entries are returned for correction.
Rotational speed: 3900 (rpm)
